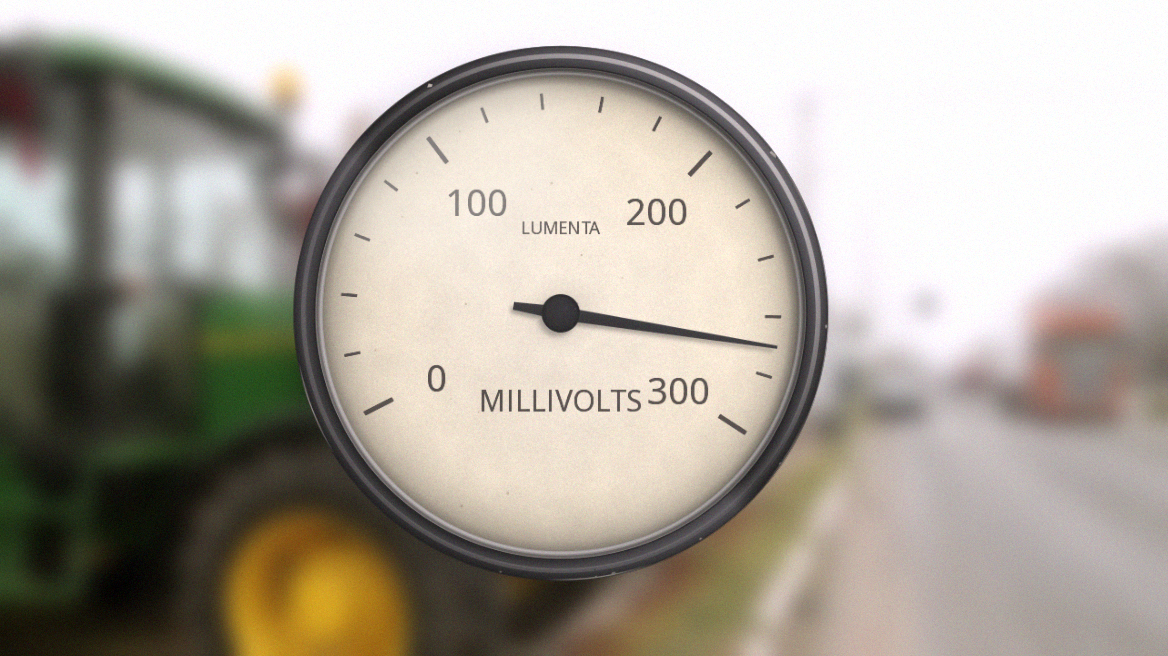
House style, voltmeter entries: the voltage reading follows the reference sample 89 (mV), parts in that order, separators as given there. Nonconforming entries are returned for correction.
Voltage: 270 (mV)
